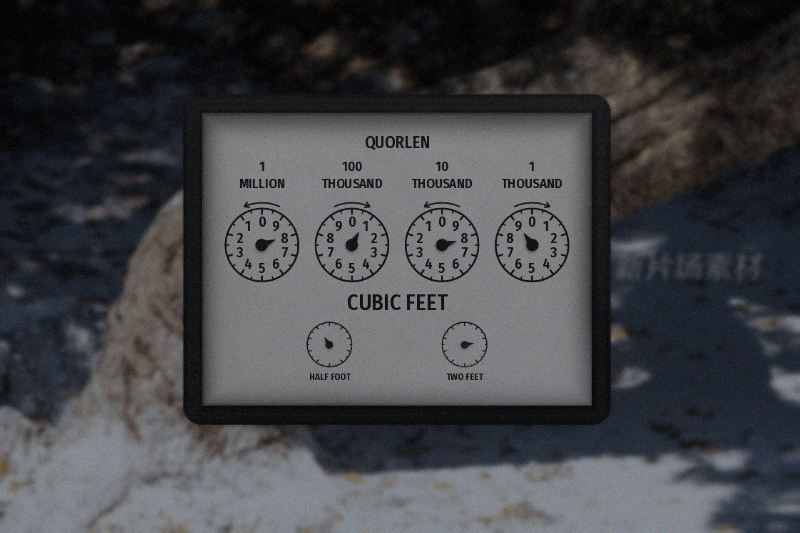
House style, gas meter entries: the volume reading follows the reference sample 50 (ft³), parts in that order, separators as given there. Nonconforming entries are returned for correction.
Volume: 807900 (ft³)
